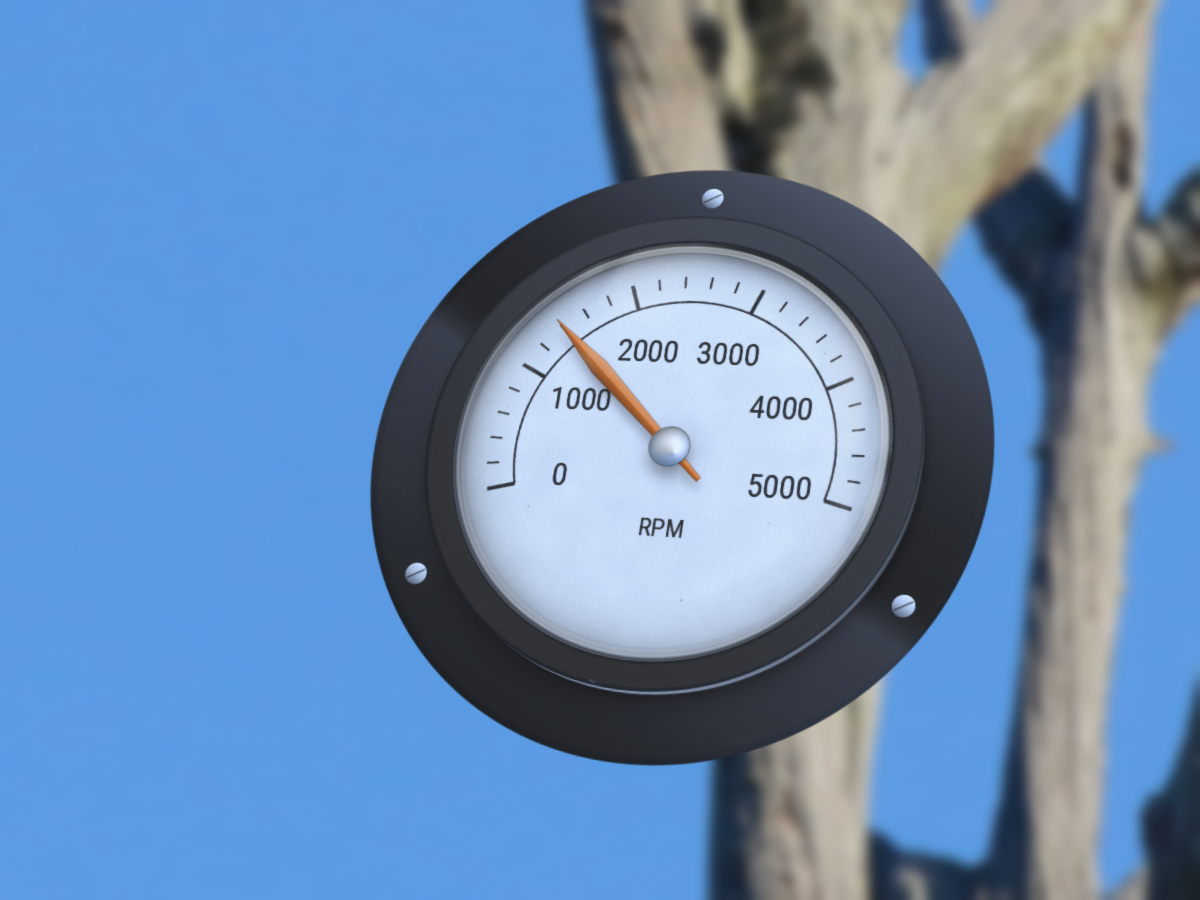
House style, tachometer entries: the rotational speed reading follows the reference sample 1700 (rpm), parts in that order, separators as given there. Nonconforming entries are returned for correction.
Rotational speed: 1400 (rpm)
